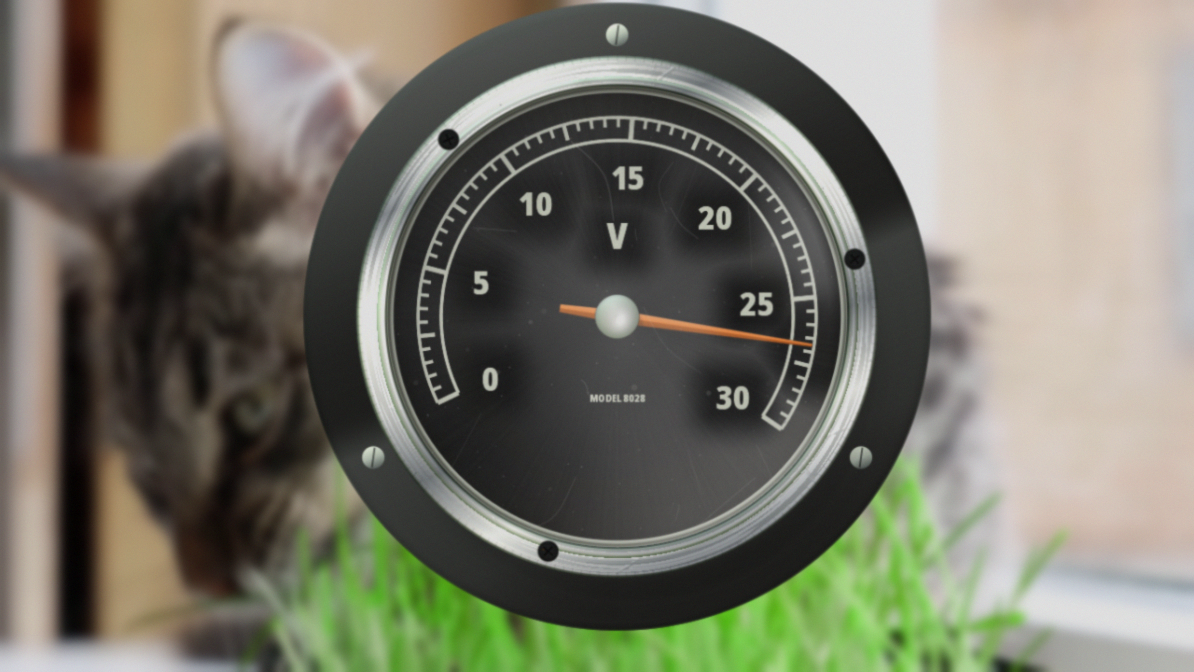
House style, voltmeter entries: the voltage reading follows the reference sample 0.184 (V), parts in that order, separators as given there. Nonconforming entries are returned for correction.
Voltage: 26.75 (V)
